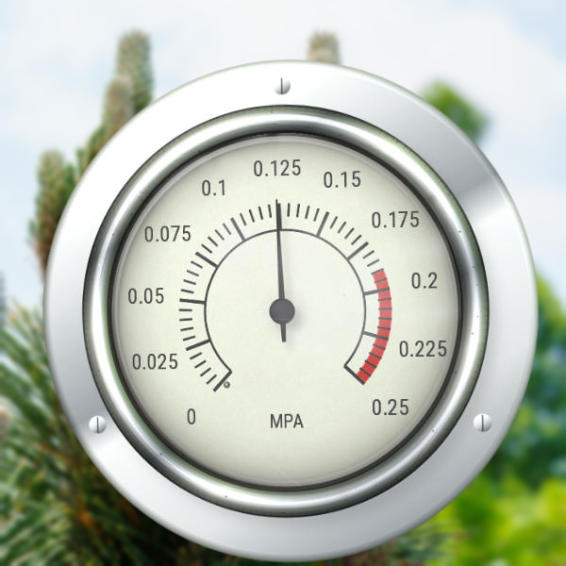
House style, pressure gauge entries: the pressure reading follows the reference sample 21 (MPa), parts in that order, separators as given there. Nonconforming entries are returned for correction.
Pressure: 0.125 (MPa)
